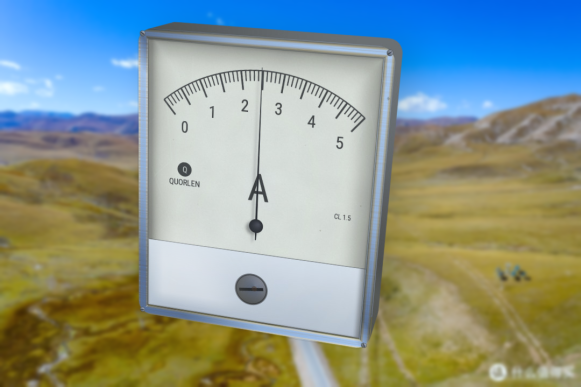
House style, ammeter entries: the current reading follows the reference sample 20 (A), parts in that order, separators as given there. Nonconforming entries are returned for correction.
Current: 2.5 (A)
